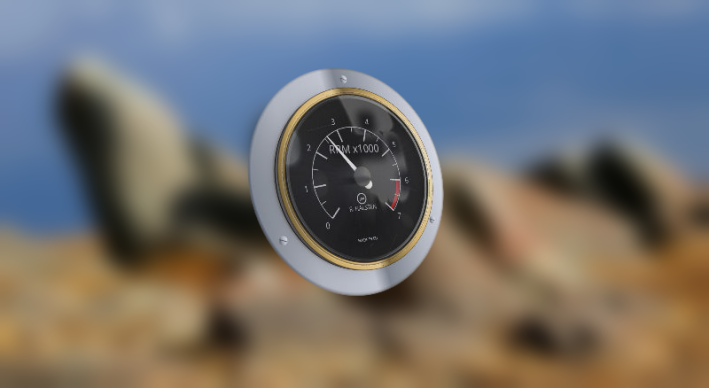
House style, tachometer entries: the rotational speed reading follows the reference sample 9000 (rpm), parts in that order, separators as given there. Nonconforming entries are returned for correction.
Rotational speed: 2500 (rpm)
